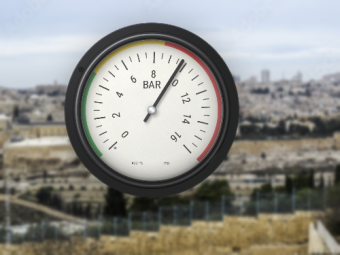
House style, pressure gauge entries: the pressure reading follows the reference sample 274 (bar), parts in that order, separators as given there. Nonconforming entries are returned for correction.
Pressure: 9.75 (bar)
